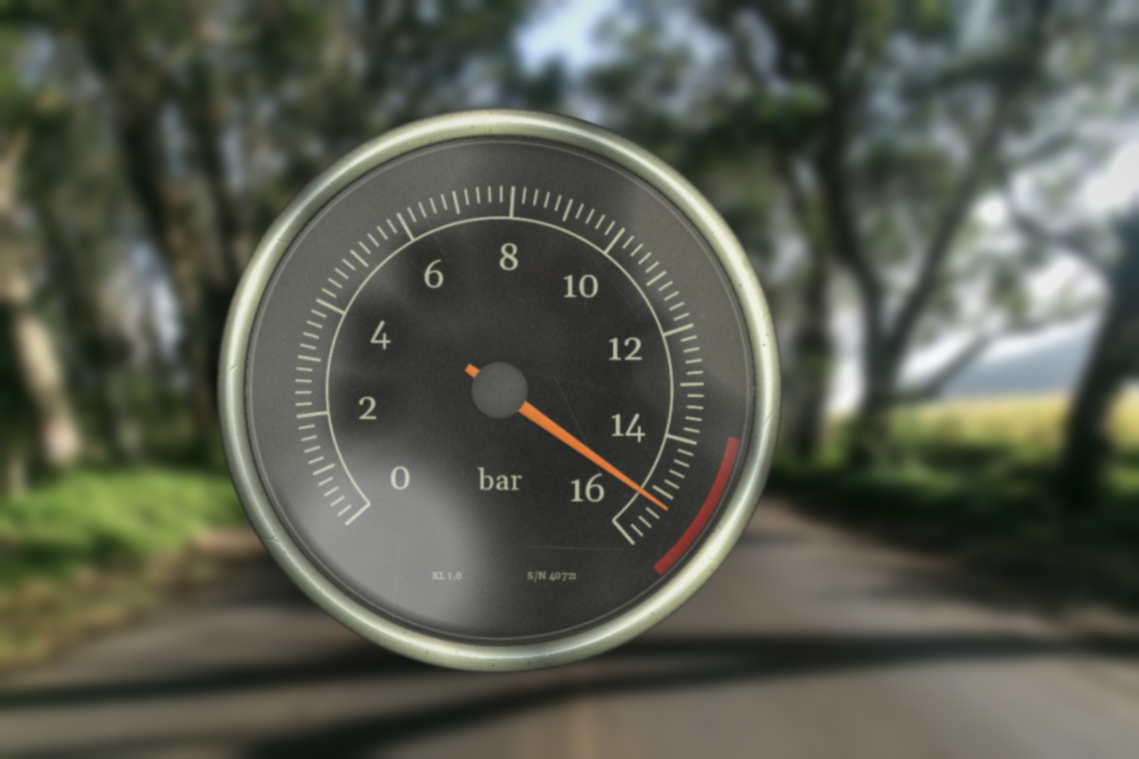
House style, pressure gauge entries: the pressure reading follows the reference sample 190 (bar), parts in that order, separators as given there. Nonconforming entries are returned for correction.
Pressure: 15.2 (bar)
